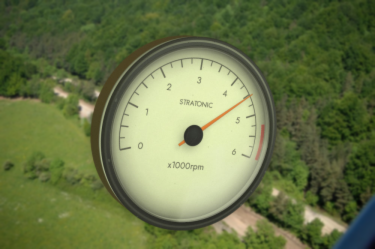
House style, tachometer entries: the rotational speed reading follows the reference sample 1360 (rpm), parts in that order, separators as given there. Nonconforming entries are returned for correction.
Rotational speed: 4500 (rpm)
